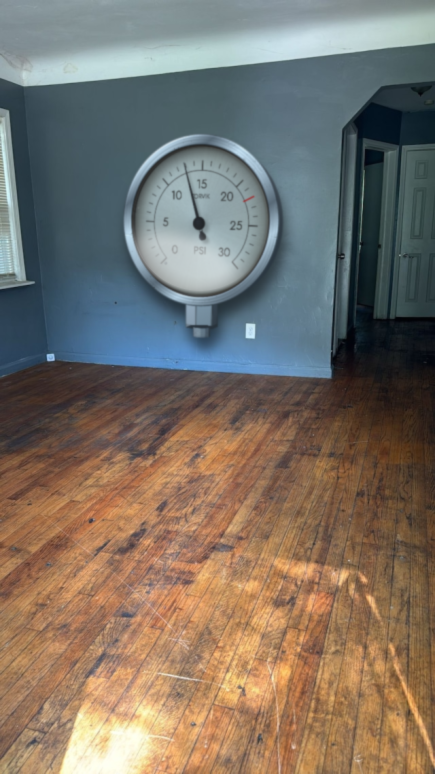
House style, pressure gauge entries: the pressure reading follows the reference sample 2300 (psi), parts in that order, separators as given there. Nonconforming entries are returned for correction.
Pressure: 13 (psi)
